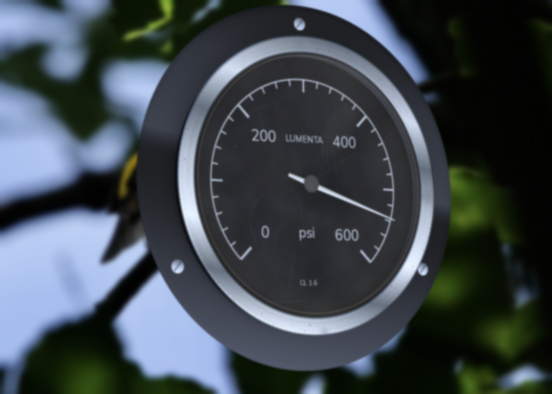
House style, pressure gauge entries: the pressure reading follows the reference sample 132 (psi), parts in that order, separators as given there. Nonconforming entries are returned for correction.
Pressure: 540 (psi)
